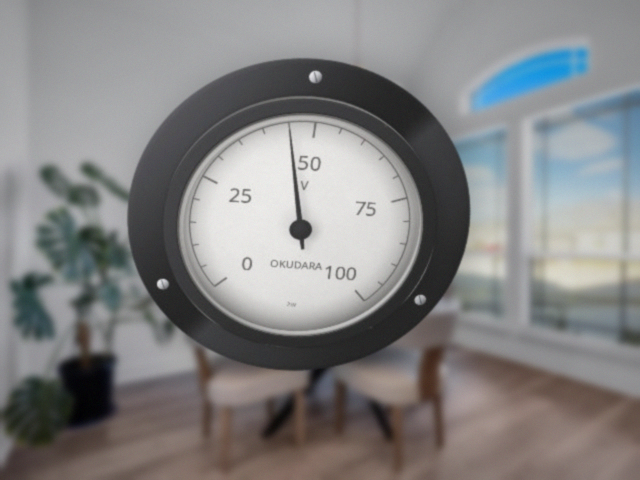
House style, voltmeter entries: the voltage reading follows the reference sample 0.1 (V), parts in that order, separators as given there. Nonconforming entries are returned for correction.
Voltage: 45 (V)
